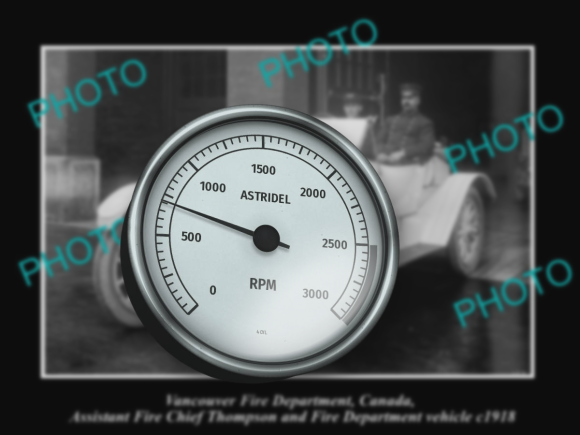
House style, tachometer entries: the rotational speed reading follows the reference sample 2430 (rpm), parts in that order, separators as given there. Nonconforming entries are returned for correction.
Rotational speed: 700 (rpm)
